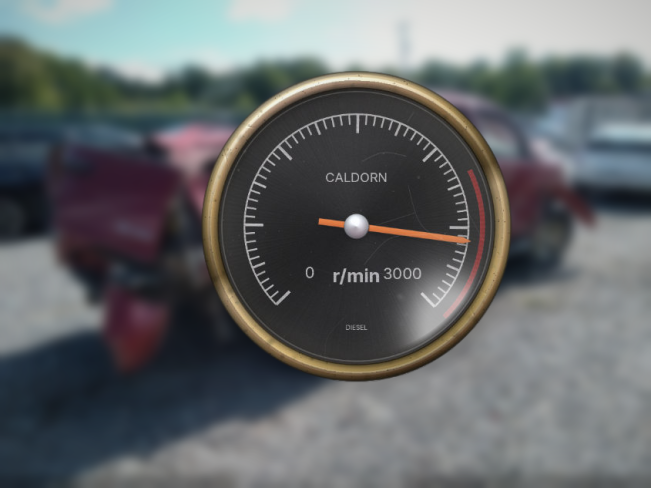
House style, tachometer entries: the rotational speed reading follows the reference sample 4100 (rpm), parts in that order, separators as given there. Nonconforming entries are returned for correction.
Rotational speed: 2575 (rpm)
